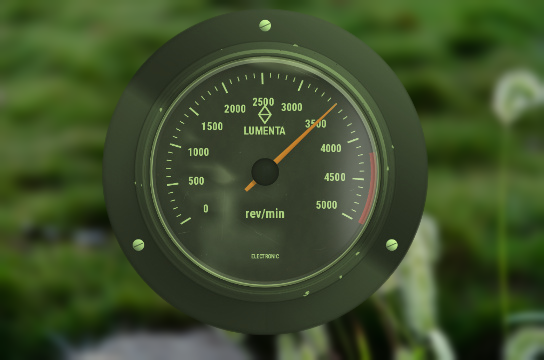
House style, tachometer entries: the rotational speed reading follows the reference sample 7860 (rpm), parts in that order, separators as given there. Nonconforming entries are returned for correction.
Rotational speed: 3500 (rpm)
